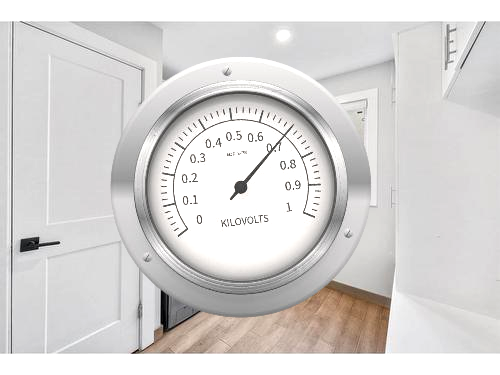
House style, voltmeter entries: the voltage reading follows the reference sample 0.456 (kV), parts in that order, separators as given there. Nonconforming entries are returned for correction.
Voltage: 0.7 (kV)
